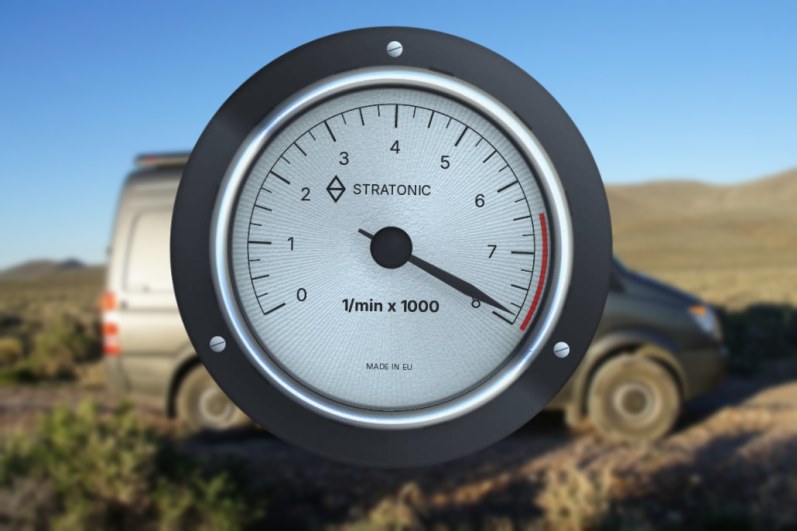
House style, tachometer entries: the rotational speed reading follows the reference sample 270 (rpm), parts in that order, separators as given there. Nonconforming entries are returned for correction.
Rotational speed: 7875 (rpm)
